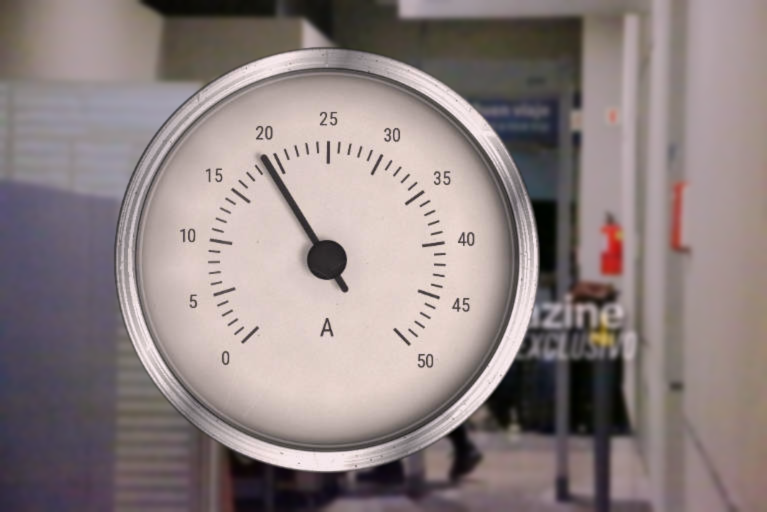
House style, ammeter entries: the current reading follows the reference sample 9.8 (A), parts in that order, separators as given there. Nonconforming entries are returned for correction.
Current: 19 (A)
